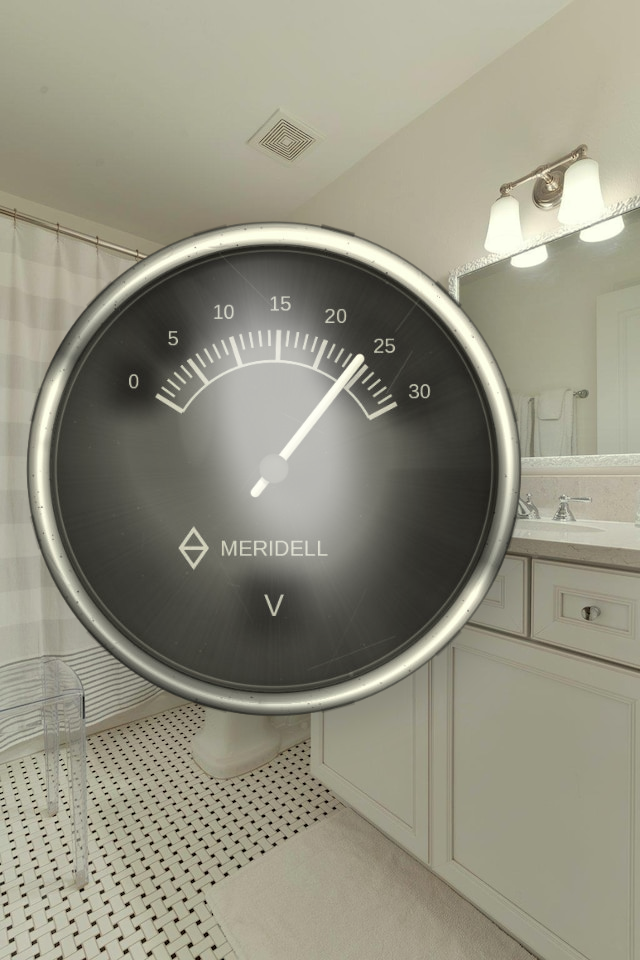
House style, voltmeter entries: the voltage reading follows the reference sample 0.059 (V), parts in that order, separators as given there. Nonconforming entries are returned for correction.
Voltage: 24 (V)
